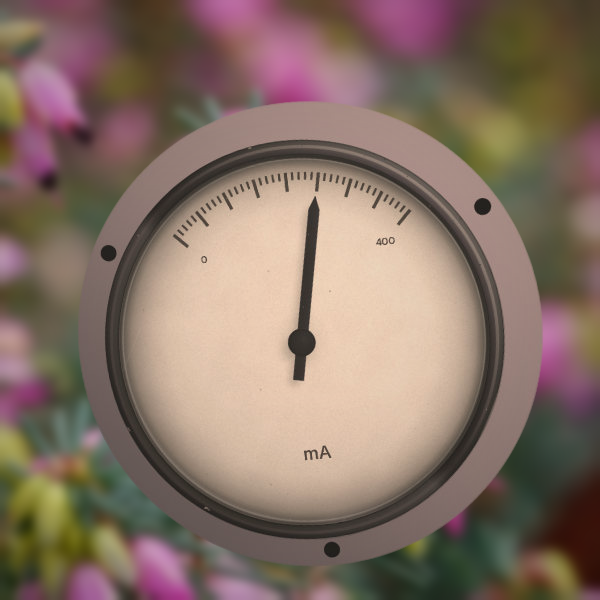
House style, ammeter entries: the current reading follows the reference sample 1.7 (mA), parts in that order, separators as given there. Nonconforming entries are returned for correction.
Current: 250 (mA)
